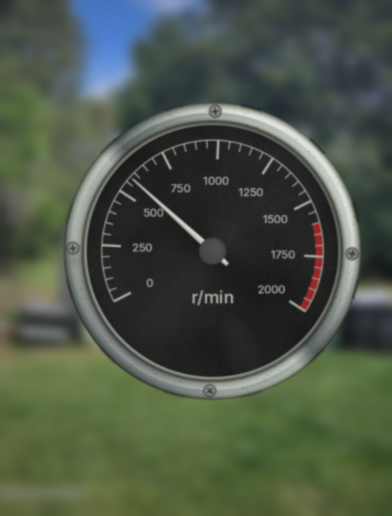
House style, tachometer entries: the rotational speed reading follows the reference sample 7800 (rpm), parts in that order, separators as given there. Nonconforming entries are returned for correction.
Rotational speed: 575 (rpm)
